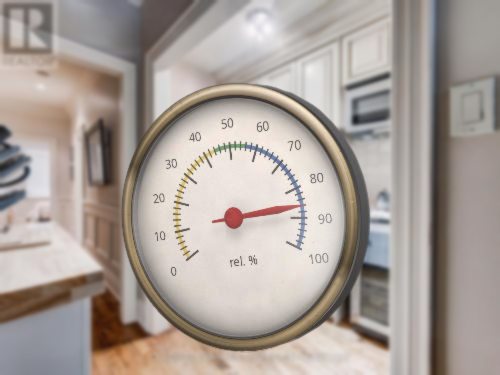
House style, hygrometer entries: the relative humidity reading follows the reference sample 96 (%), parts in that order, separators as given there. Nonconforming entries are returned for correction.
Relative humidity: 86 (%)
